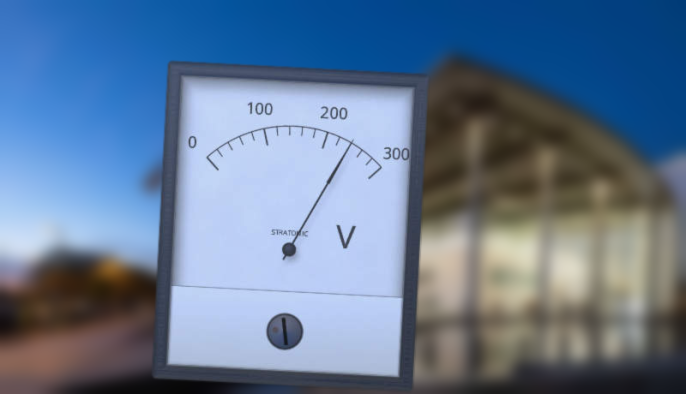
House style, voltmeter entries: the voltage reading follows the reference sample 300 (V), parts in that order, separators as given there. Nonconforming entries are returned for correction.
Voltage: 240 (V)
